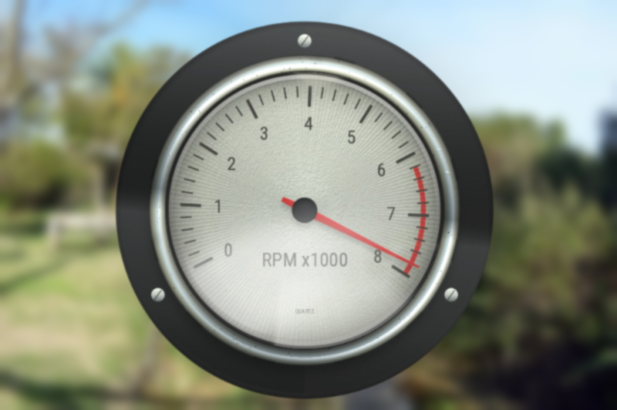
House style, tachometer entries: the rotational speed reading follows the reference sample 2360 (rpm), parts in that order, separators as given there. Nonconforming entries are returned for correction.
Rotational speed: 7800 (rpm)
